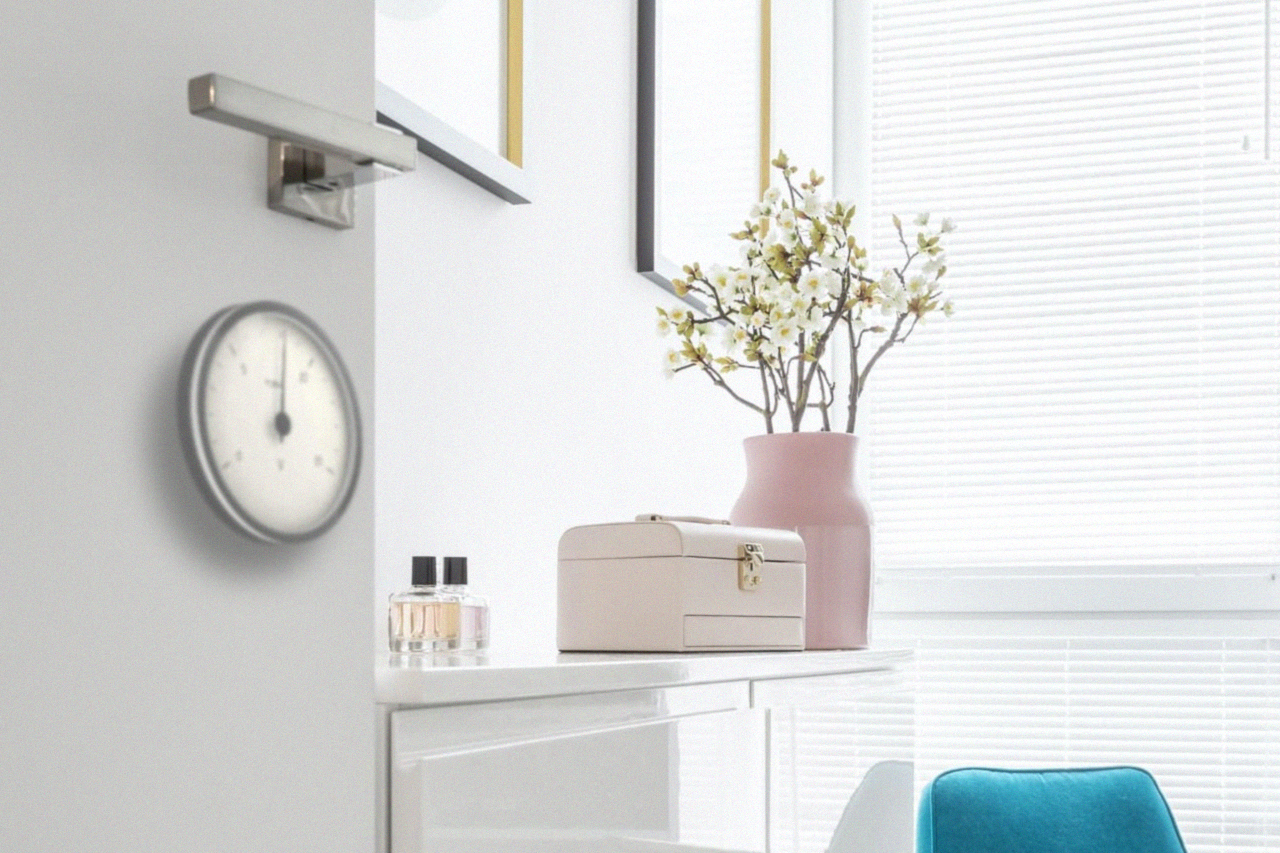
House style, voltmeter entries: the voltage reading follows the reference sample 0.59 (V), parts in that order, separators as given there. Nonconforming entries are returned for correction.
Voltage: 8 (V)
